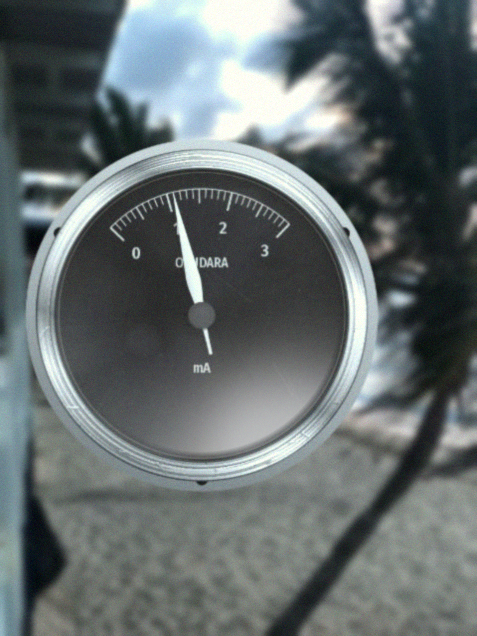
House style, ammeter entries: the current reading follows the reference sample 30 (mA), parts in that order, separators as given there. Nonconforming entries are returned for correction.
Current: 1.1 (mA)
